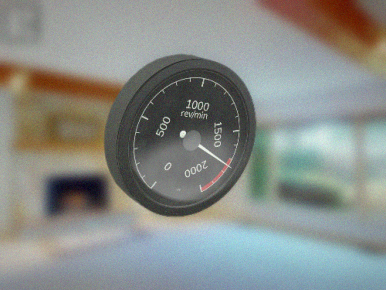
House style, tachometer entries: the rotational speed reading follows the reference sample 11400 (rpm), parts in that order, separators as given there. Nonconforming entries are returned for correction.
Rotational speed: 1750 (rpm)
